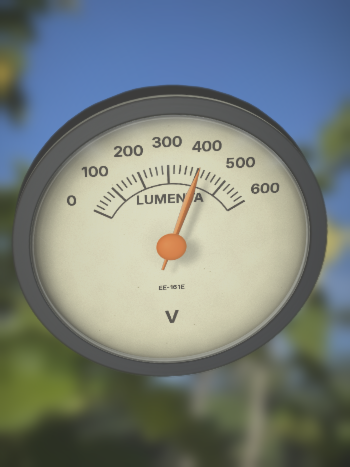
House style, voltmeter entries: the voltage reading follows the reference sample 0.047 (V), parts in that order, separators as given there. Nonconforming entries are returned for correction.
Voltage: 400 (V)
